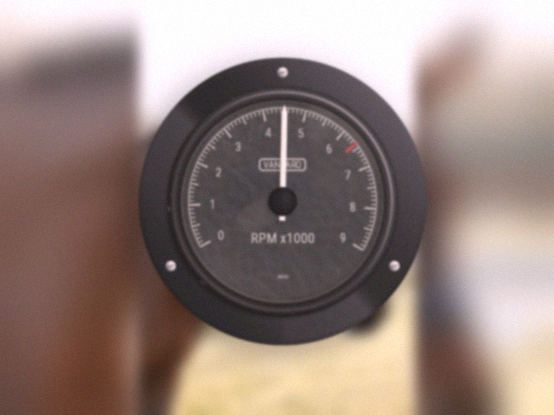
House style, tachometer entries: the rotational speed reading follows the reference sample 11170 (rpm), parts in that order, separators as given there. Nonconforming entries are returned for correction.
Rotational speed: 4500 (rpm)
